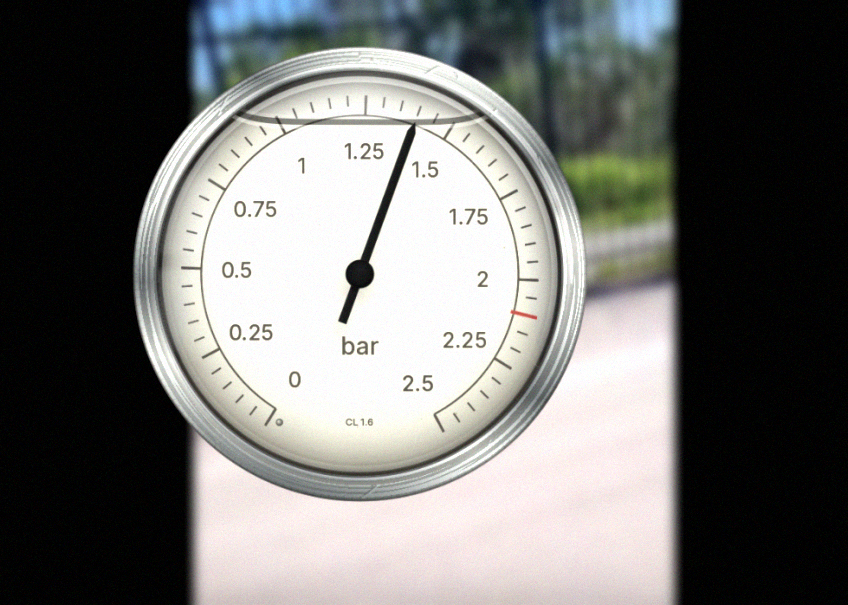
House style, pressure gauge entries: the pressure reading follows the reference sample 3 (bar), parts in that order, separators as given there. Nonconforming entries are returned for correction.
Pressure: 1.4 (bar)
